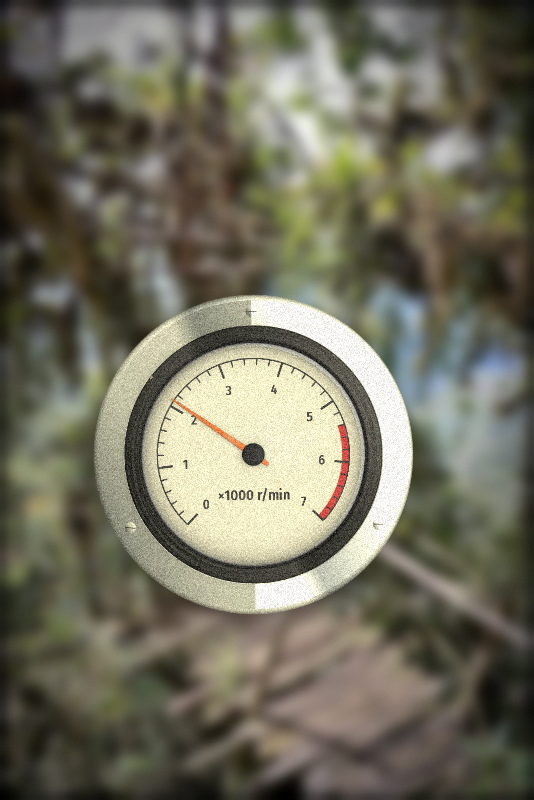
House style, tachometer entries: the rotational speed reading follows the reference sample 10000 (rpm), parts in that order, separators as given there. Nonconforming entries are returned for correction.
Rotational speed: 2100 (rpm)
